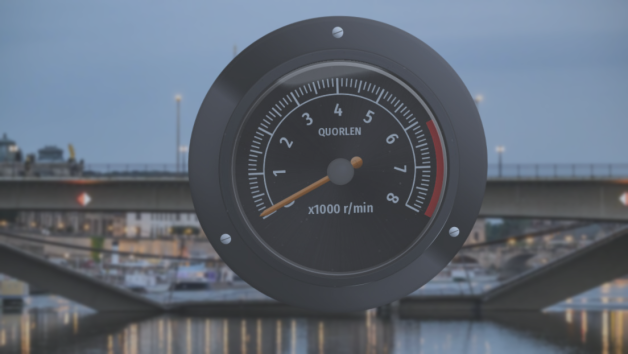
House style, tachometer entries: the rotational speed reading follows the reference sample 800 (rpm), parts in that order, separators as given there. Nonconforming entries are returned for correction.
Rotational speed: 100 (rpm)
